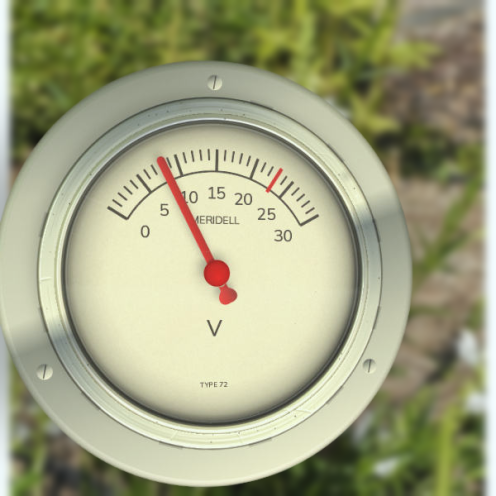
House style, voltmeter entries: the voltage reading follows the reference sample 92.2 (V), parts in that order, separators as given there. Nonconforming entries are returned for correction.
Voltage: 8 (V)
